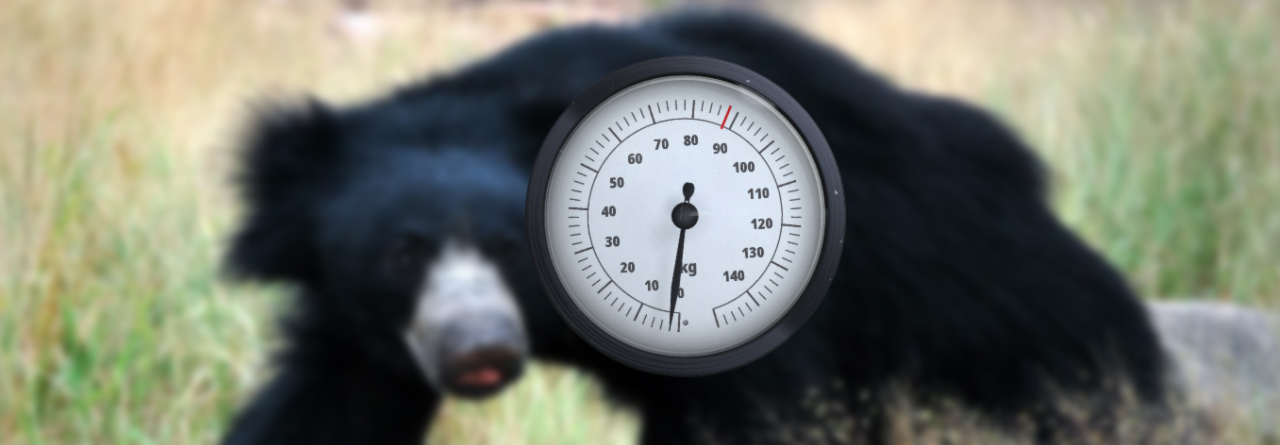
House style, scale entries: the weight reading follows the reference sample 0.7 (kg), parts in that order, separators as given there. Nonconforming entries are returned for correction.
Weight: 2 (kg)
